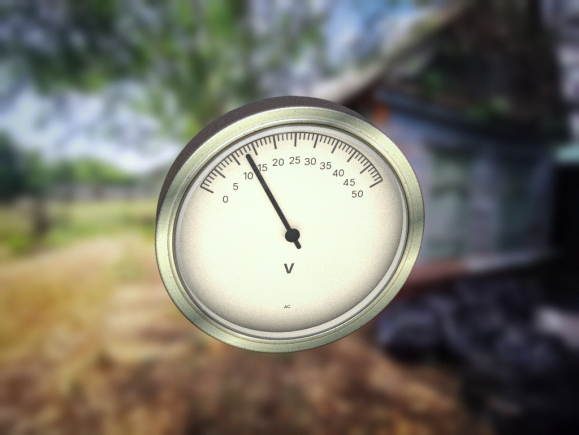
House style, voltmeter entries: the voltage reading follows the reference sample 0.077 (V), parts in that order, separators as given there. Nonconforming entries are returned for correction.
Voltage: 13 (V)
